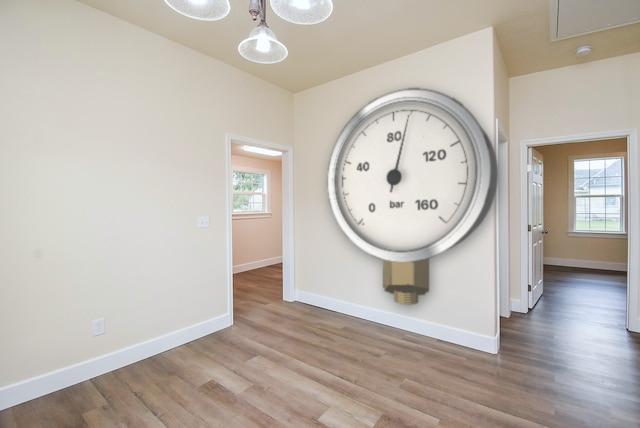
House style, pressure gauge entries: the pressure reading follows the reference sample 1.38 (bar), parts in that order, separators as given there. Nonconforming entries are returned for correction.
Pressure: 90 (bar)
